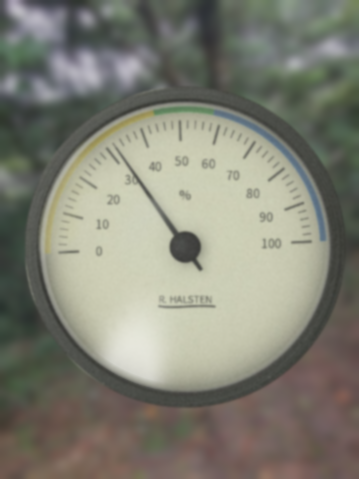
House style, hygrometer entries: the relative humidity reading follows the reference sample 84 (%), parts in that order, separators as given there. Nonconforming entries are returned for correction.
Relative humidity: 32 (%)
